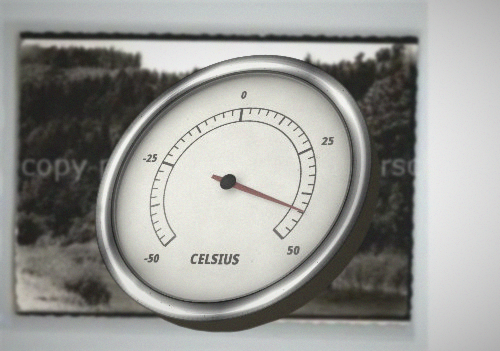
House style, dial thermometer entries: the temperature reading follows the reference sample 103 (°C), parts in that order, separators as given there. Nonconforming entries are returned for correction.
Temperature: 42.5 (°C)
